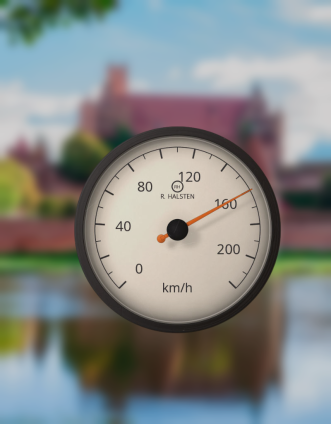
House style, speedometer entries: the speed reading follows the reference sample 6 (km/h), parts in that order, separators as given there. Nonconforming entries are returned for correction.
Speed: 160 (km/h)
